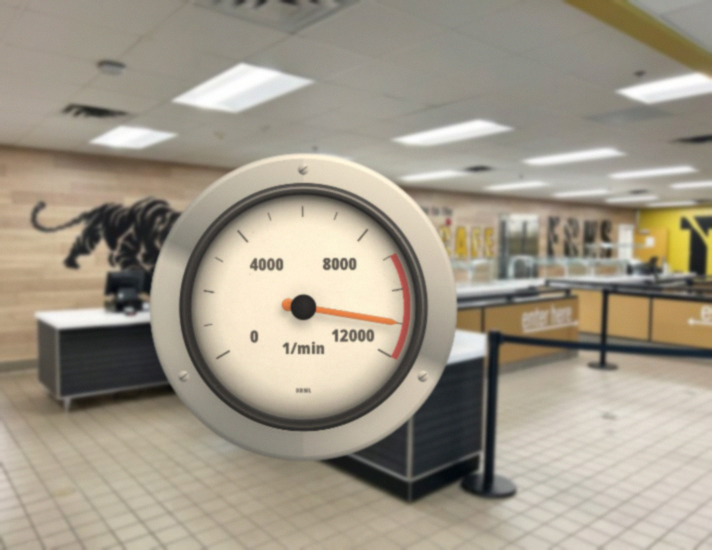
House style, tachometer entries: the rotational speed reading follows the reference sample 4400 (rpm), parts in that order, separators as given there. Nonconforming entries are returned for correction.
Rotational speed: 11000 (rpm)
